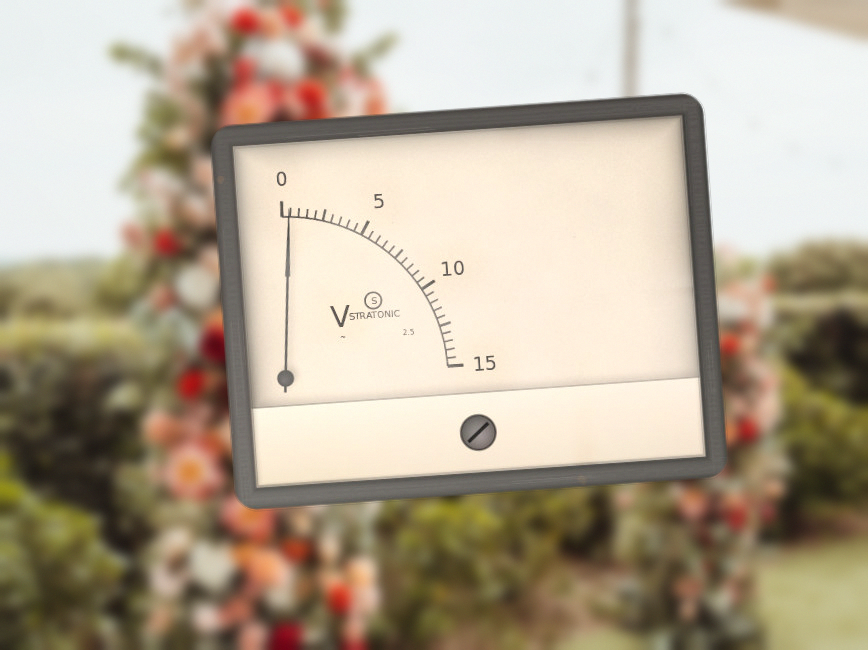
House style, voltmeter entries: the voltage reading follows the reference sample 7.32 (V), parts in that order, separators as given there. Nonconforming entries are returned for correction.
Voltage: 0.5 (V)
